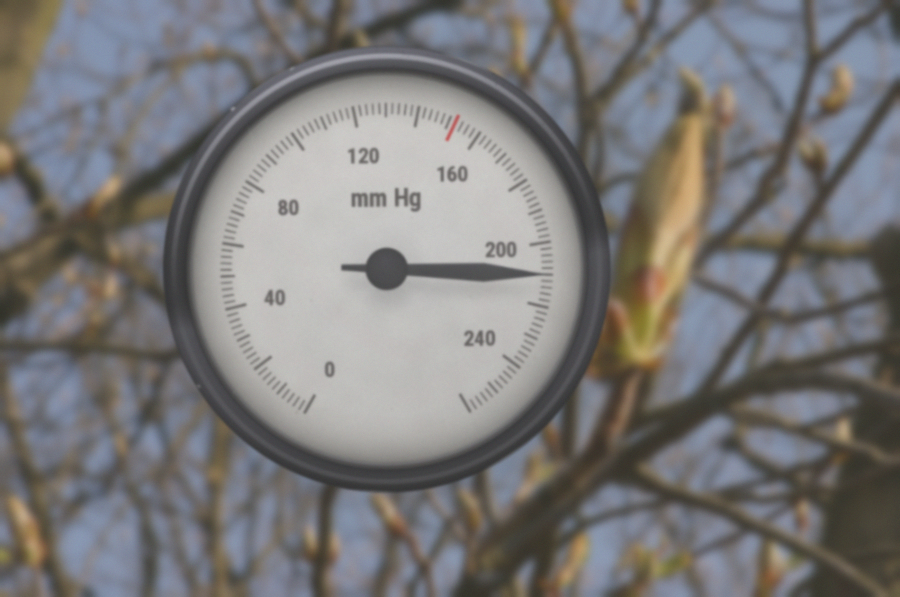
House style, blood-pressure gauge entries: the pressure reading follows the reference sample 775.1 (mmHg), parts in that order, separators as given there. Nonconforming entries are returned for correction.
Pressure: 210 (mmHg)
